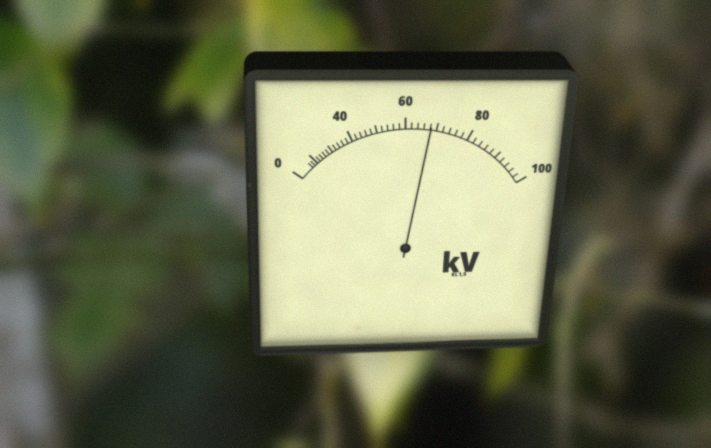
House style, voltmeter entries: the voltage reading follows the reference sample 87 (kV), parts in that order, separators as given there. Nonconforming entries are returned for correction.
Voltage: 68 (kV)
